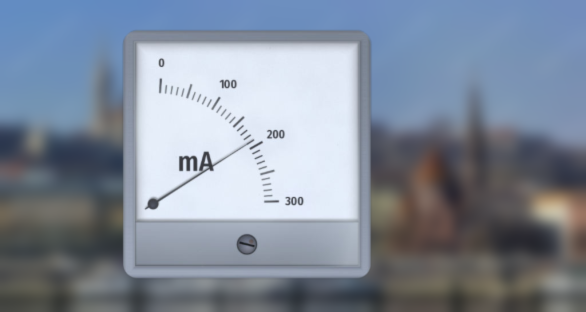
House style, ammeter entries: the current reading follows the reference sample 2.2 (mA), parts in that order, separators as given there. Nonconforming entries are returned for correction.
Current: 190 (mA)
